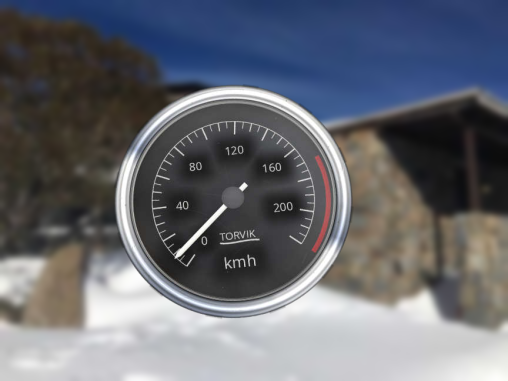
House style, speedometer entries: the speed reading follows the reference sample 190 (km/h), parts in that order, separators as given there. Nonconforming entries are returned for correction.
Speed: 7.5 (km/h)
